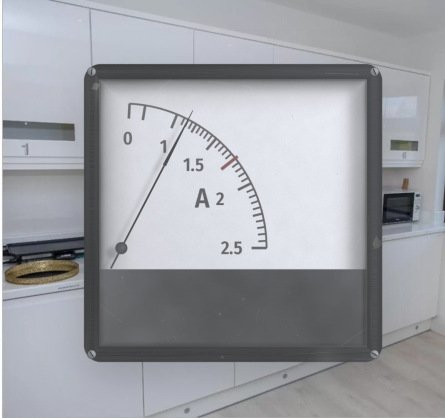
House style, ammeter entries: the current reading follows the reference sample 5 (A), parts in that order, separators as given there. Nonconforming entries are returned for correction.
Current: 1.15 (A)
